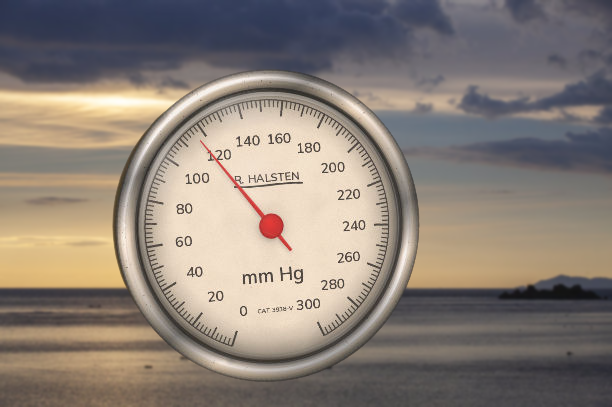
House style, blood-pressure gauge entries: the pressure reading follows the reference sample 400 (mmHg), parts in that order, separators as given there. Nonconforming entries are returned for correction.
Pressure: 116 (mmHg)
